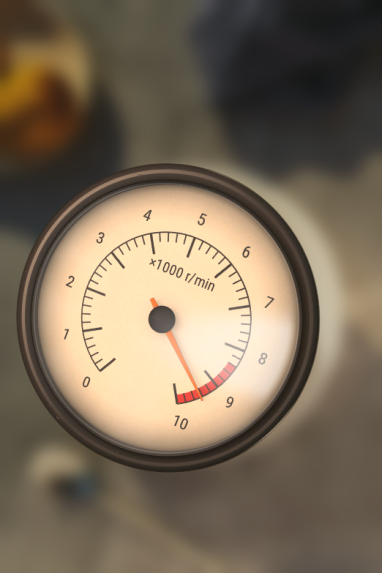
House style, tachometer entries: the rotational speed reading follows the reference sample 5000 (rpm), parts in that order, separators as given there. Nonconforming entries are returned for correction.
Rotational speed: 9400 (rpm)
